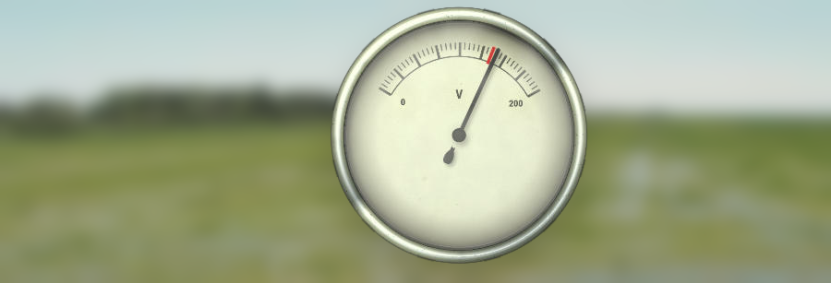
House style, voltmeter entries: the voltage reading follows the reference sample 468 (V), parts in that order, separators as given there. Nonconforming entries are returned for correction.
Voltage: 140 (V)
